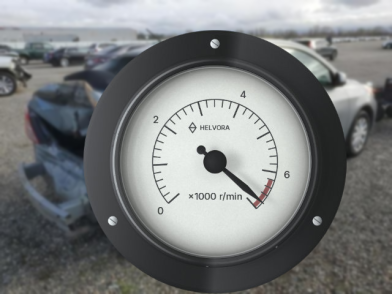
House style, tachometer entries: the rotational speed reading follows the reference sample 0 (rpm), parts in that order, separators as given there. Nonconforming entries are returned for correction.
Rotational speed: 6800 (rpm)
